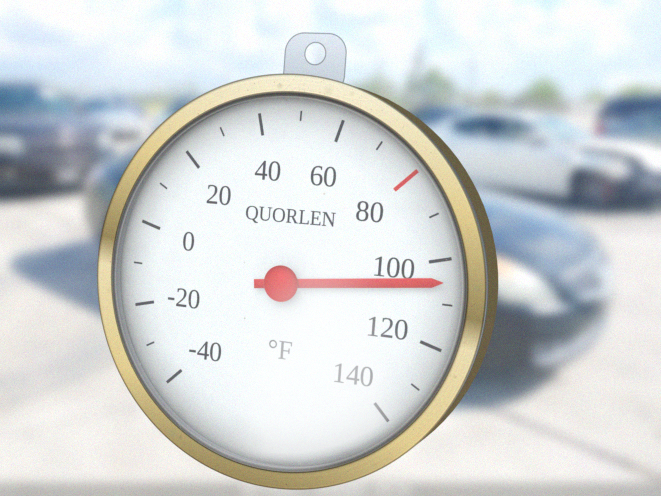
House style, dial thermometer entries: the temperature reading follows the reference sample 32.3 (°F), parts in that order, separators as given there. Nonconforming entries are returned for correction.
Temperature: 105 (°F)
